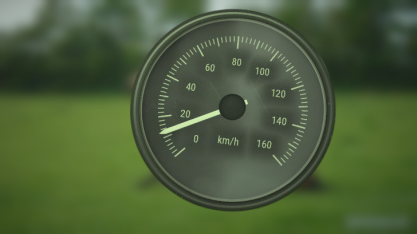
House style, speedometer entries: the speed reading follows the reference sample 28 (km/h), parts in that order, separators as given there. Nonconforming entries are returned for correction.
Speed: 12 (km/h)
